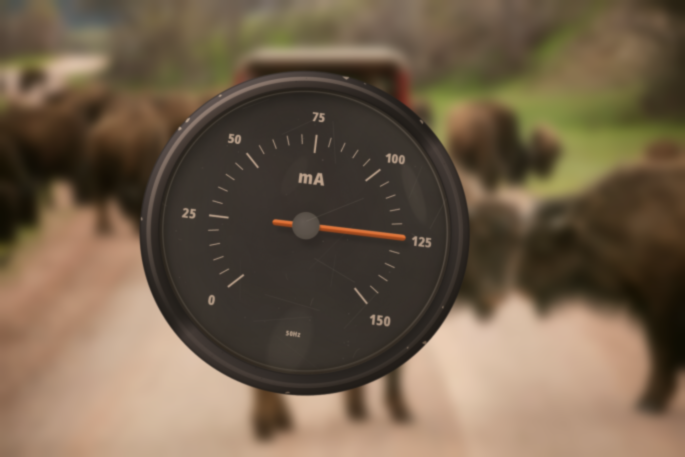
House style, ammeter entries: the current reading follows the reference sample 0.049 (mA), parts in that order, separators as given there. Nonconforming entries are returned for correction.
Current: 125 (mA)
